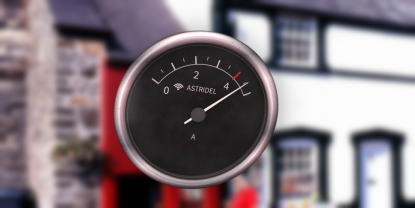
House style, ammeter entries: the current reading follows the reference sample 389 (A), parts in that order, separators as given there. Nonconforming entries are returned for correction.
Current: 4.5 (A)
